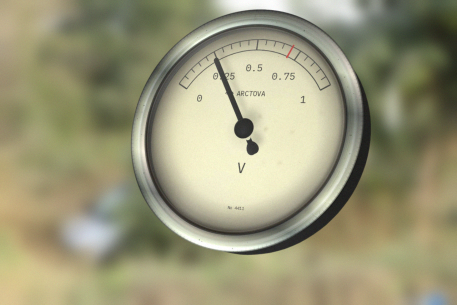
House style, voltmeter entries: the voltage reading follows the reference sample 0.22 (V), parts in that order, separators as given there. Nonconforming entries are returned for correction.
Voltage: 0.25 (V)
